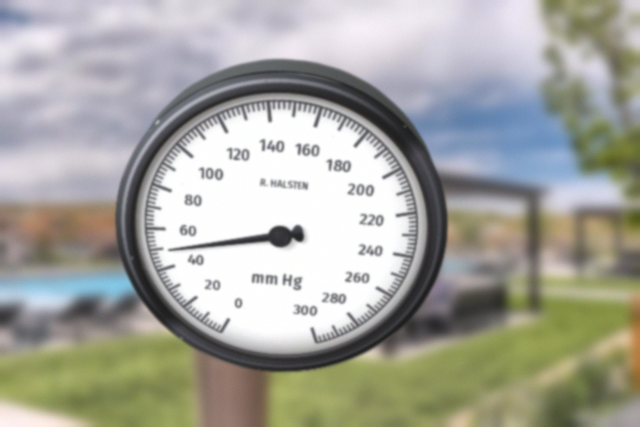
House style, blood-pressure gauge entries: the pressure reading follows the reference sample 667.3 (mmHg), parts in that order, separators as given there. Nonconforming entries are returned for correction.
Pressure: 50 (mmHg)
